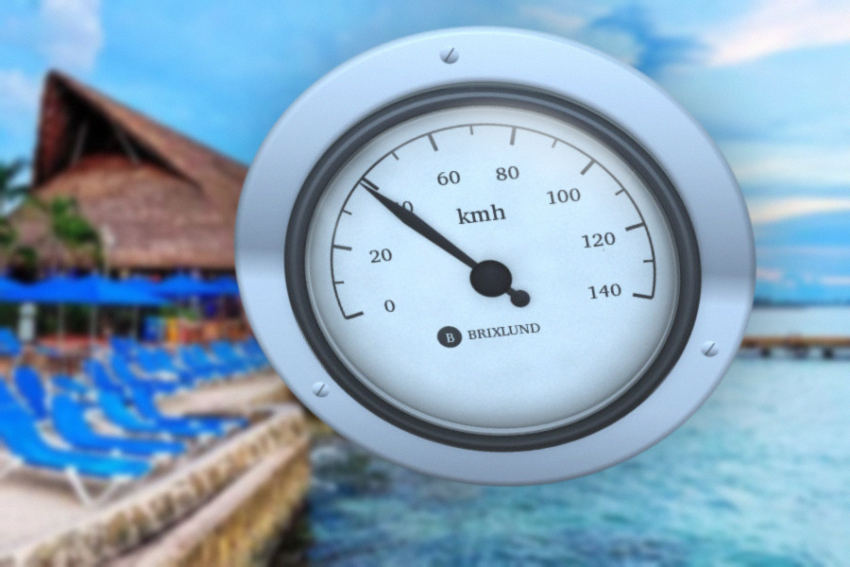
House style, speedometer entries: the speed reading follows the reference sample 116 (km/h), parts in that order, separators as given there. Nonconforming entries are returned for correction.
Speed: 40 (km/h)
